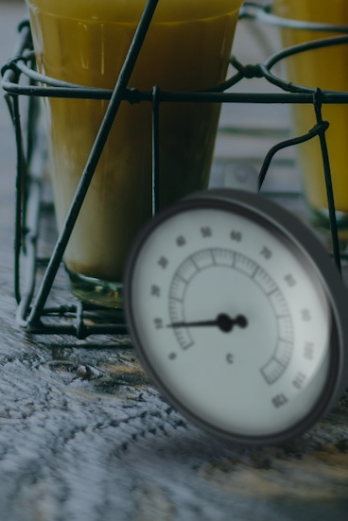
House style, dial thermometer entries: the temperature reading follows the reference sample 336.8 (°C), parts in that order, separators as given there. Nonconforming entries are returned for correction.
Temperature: 10 (°C)
